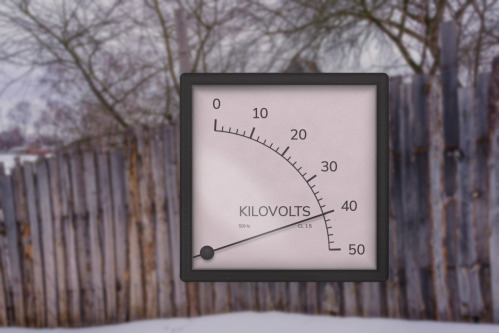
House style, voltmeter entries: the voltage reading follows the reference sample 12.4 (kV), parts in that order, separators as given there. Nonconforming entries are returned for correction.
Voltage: 40 (kV)
